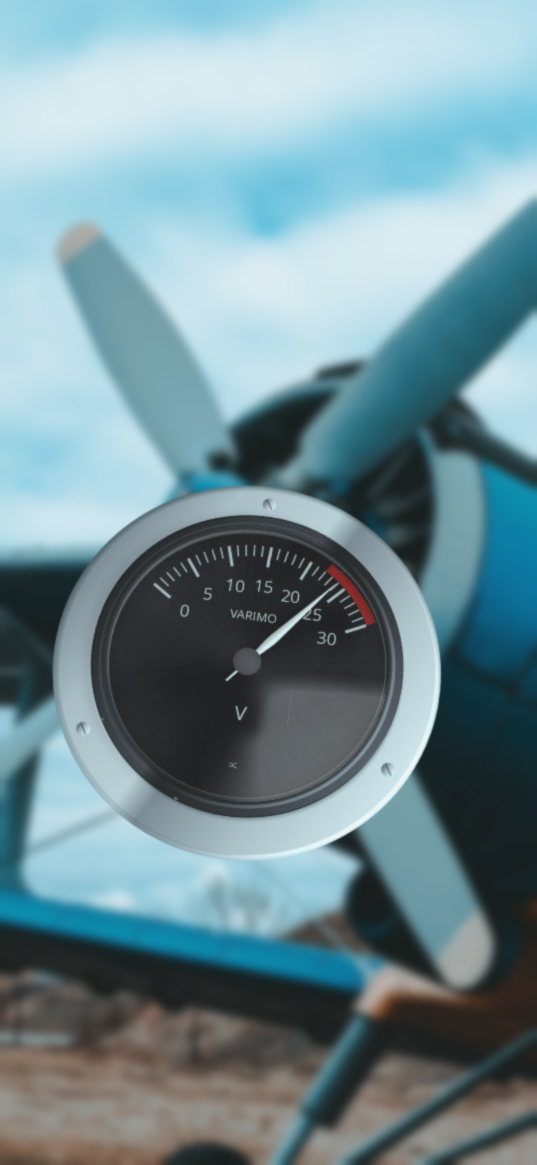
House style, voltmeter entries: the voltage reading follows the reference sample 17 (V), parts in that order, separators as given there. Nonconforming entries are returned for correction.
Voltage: 24 (V)
